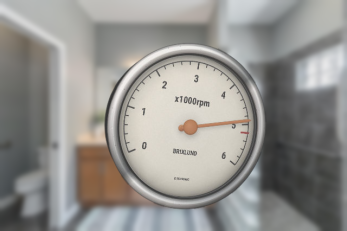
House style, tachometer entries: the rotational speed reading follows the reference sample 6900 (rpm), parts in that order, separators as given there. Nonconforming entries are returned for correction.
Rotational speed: 4900 (rpm)
